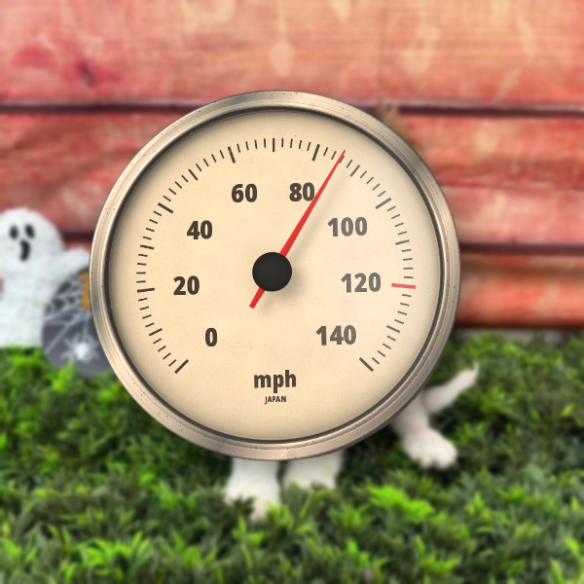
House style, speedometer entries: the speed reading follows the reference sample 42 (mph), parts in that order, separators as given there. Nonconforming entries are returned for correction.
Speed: 86 (mph)
